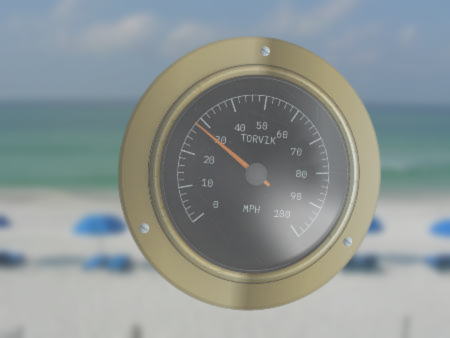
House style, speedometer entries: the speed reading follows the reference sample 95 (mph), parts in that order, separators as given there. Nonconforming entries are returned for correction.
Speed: 28 (mph)
